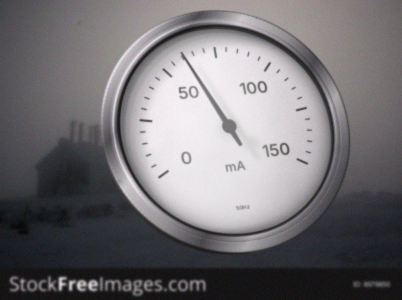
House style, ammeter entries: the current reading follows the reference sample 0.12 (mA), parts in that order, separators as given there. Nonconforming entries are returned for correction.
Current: 60 (mA)
